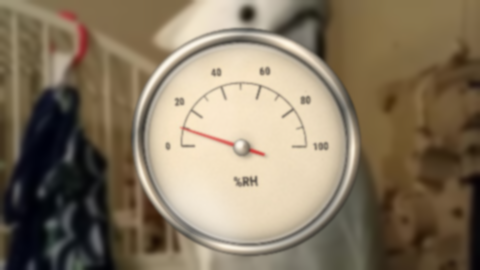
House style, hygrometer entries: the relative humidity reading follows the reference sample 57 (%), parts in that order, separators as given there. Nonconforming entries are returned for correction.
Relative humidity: 10 (%)
